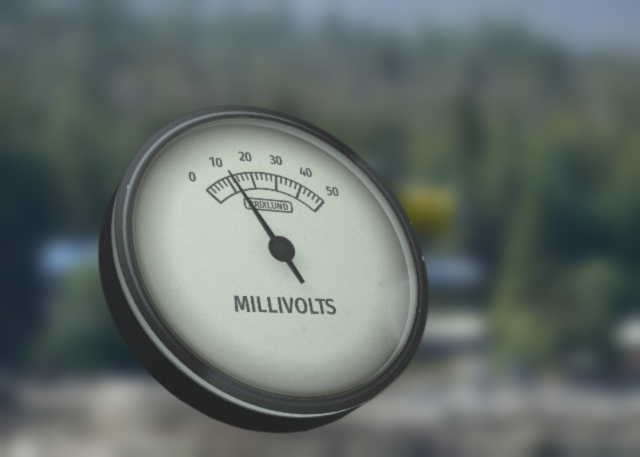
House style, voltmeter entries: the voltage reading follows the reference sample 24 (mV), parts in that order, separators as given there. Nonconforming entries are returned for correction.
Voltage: 10 (mV)
